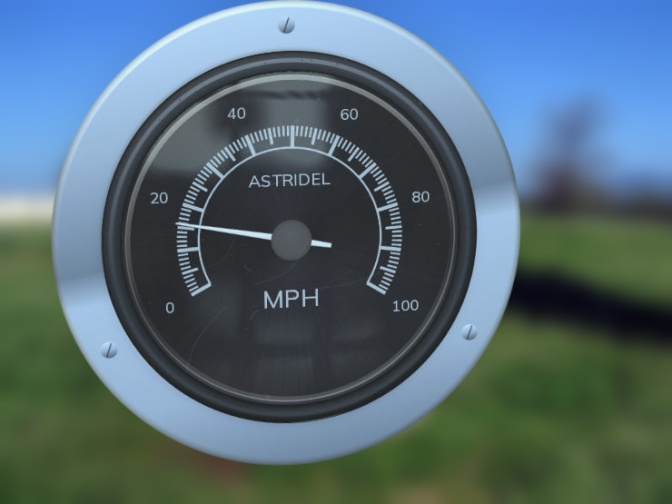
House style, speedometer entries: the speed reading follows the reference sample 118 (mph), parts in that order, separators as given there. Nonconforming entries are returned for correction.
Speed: 16 (mph)
